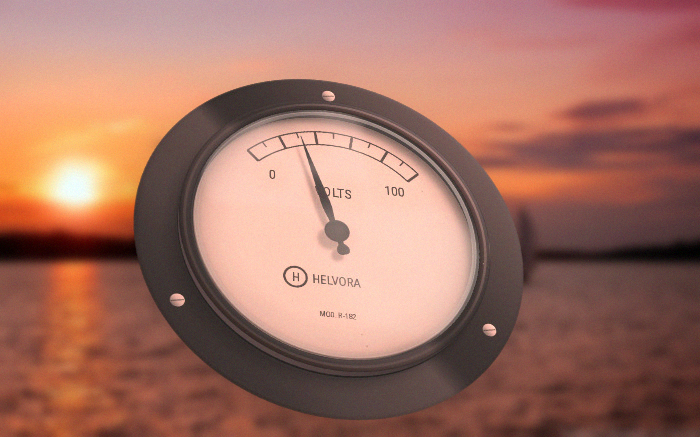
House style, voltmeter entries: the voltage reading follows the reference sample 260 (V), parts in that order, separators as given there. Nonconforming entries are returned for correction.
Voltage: 30 (V)
